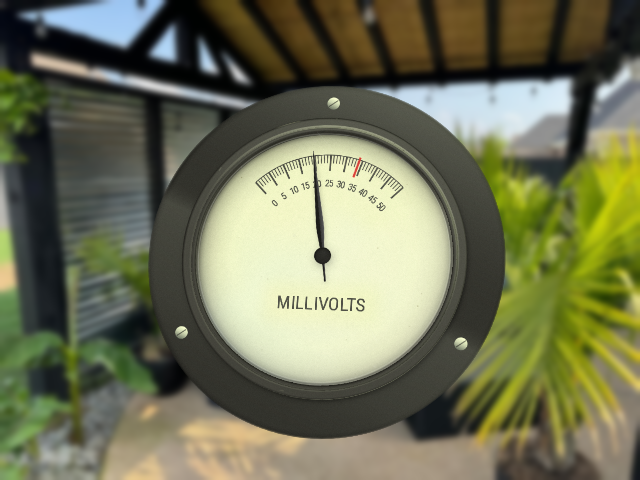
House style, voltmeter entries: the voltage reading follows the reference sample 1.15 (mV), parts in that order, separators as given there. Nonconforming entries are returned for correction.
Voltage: 20 (mV)
